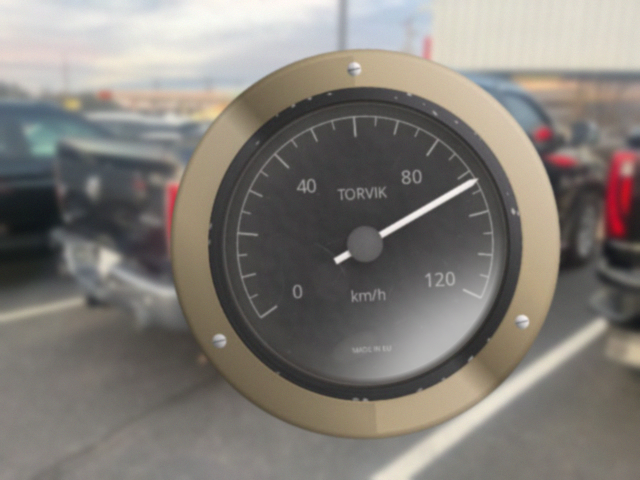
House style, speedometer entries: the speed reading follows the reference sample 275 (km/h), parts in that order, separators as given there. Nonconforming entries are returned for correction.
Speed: 92.5 (km/h)
